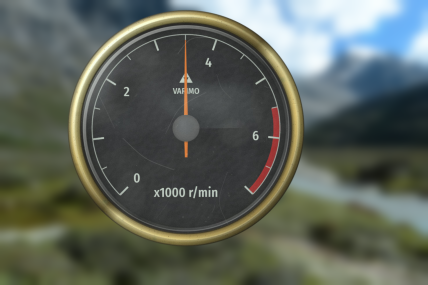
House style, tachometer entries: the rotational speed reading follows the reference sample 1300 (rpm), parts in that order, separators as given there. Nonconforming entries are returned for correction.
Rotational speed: 3500 (rpm)
